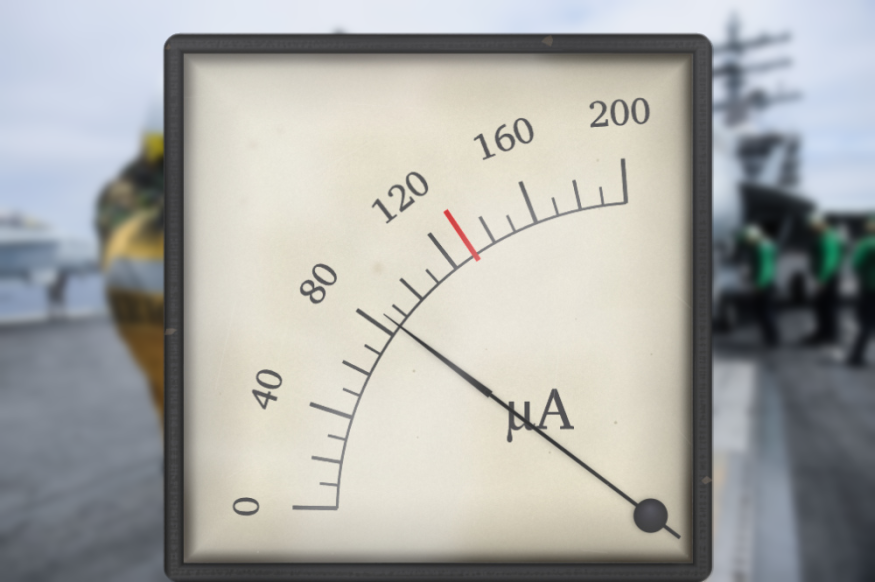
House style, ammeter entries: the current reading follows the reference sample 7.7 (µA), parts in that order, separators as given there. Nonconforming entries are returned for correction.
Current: 85 (µA)
